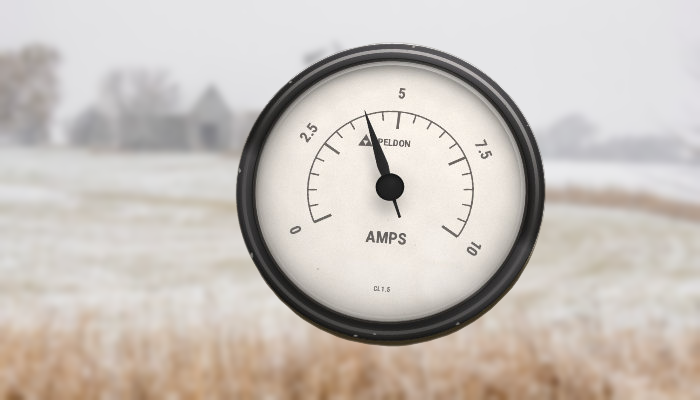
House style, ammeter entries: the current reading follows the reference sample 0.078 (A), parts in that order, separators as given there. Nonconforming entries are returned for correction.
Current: 4 (A)
